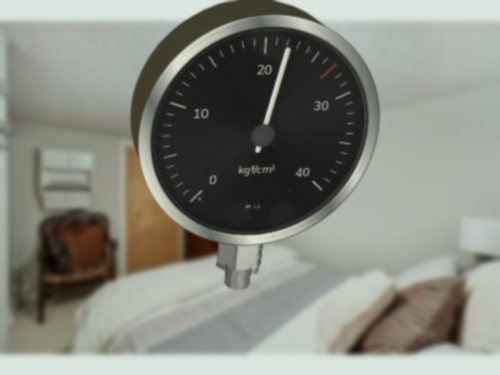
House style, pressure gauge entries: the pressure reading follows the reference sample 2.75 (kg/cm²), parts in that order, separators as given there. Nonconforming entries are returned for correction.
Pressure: 22 (kg/cm²)
